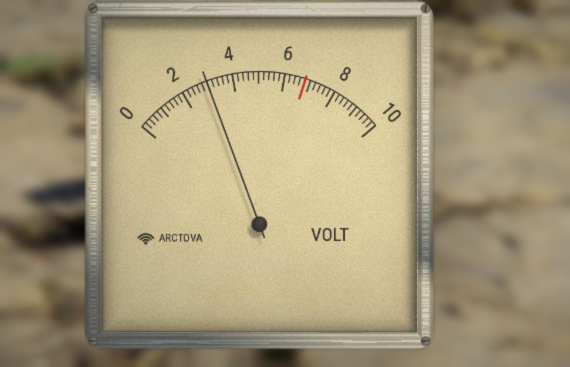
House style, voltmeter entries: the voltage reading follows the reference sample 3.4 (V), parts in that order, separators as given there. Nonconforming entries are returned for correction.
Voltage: 3 (V)
